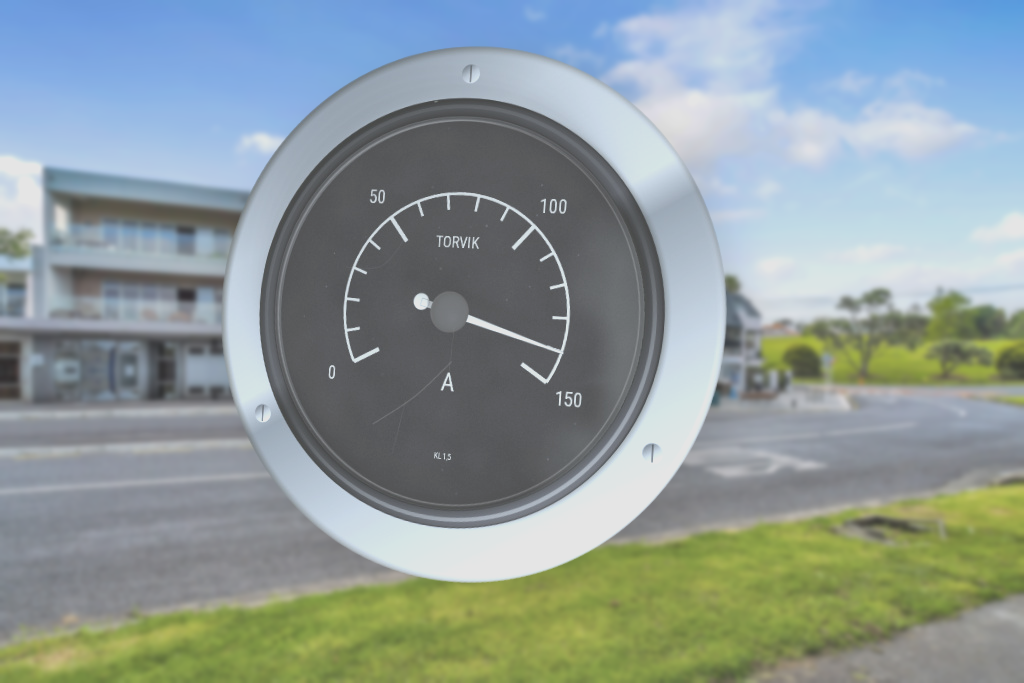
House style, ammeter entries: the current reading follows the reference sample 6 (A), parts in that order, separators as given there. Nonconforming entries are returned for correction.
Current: 140 (A)
